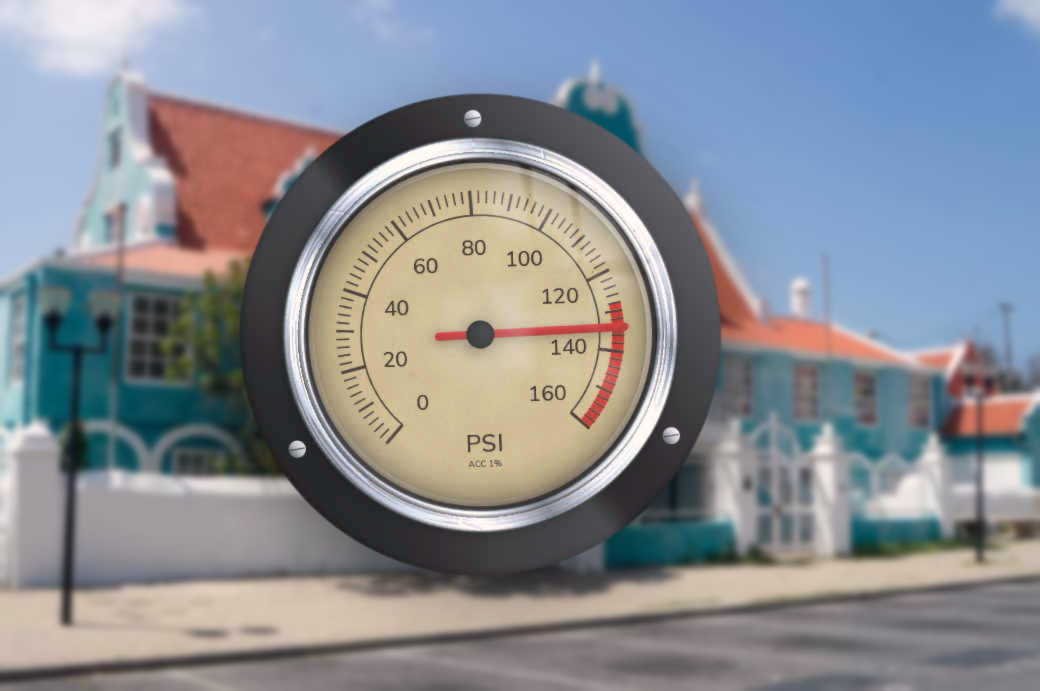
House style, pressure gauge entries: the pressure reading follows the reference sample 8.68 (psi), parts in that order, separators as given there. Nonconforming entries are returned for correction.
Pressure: 134 (psi)
